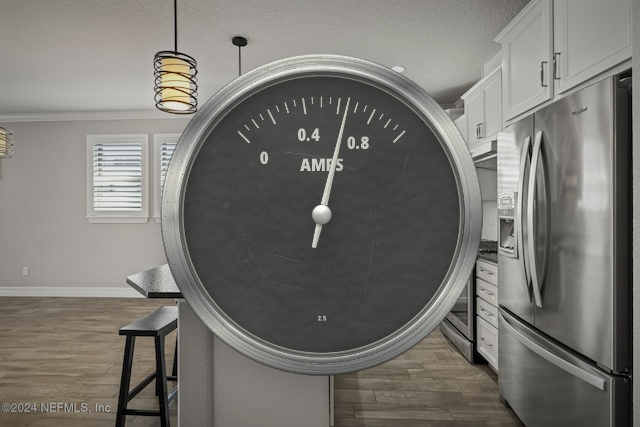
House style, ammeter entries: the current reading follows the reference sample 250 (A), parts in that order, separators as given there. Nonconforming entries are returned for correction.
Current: 0.65 (A)
